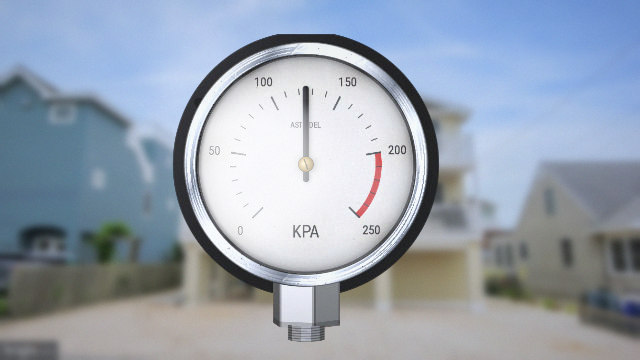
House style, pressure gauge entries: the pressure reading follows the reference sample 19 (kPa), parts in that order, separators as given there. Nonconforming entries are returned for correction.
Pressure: 125 (kPa)
